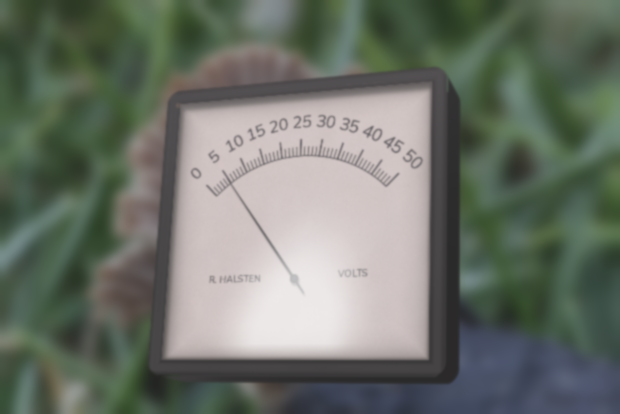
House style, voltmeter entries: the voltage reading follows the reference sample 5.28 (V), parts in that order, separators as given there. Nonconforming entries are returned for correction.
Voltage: 5 (V)
